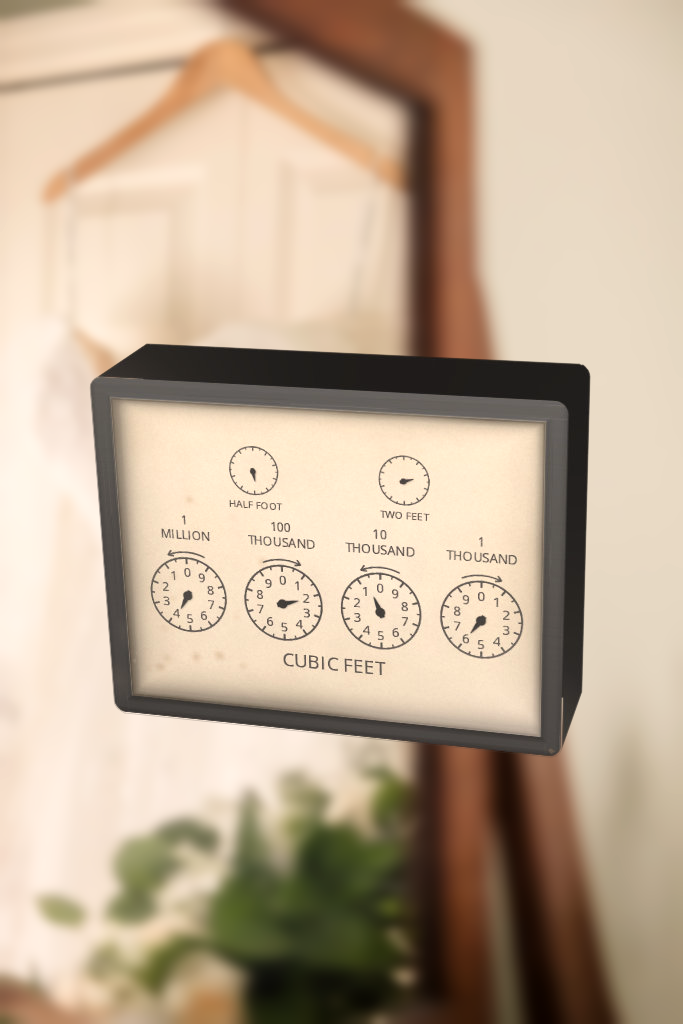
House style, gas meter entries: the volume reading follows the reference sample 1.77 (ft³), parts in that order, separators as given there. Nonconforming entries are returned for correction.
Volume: 420600 (ft³)
